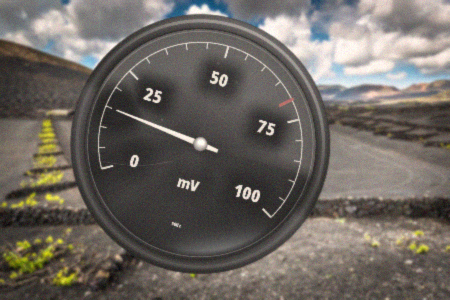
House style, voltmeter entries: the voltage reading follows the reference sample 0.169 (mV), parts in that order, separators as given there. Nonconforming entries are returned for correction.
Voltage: 15 (mV)
